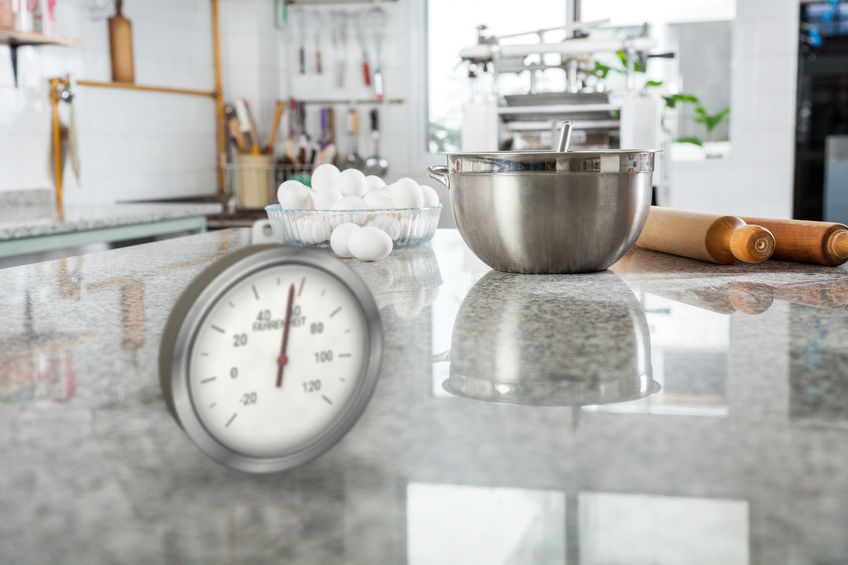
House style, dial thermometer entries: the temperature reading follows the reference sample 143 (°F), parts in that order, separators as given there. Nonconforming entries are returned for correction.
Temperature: 55 (°F)
